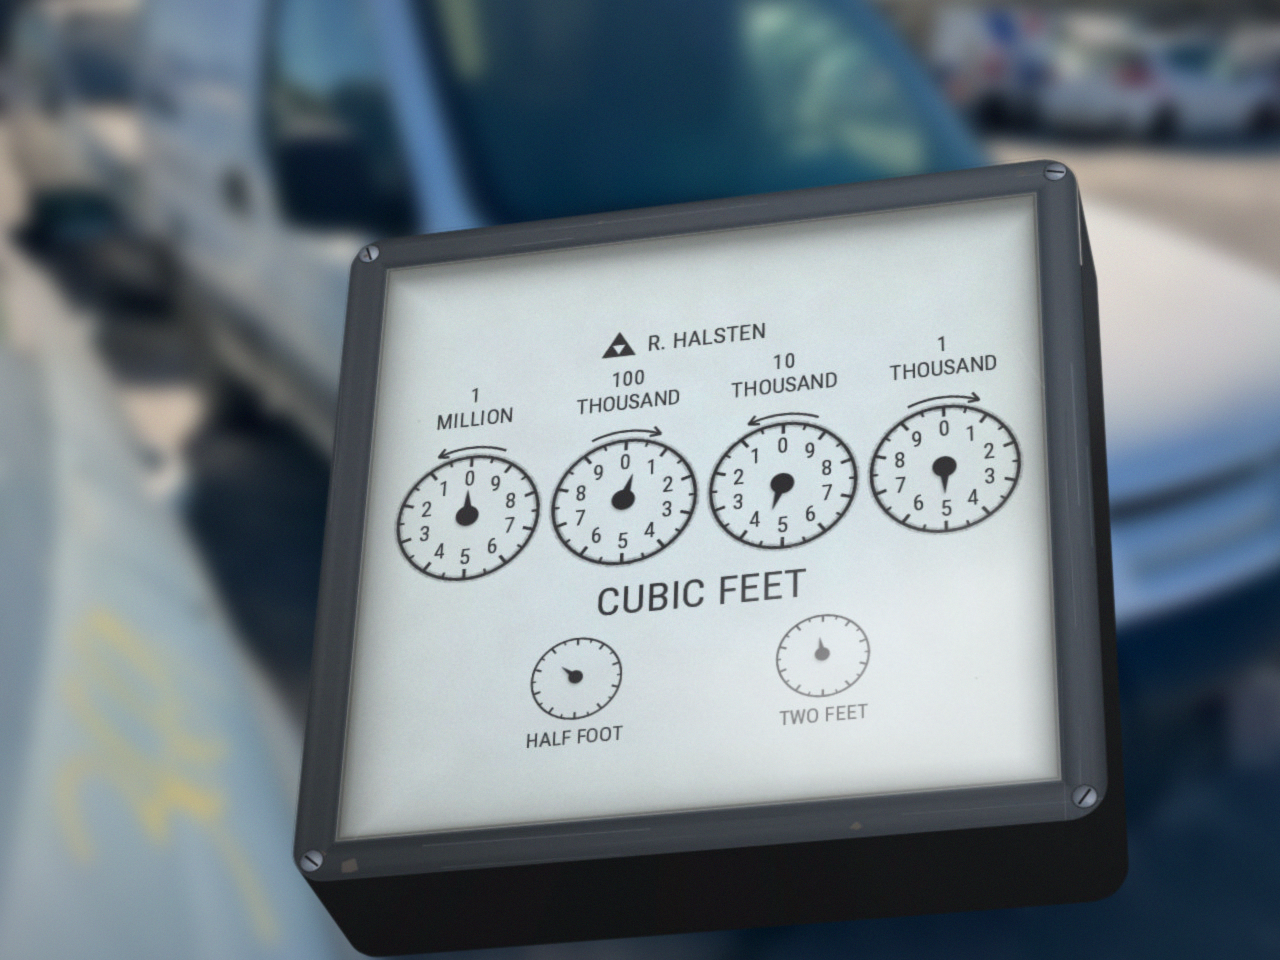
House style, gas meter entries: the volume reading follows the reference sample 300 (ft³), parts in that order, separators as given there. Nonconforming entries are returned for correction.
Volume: 4500 (ft³)
